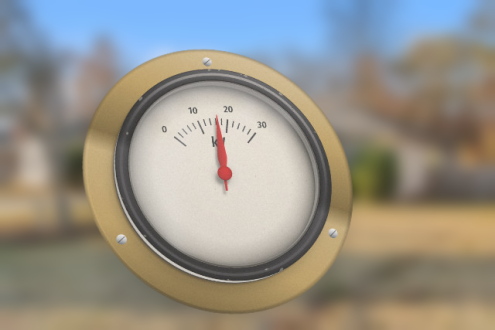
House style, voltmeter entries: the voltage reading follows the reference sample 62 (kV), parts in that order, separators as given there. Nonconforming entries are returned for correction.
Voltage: 16 (kV)
